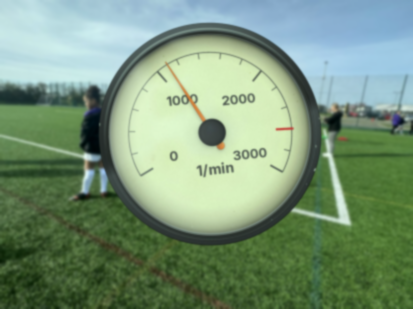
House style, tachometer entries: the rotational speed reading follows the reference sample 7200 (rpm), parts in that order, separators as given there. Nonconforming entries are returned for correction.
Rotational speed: 1100 (rpm)
